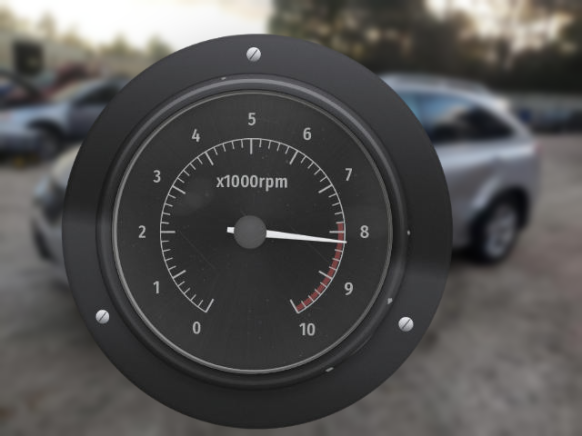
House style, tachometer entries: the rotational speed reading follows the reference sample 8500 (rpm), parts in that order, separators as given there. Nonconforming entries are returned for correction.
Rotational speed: 8200 (rpm)
